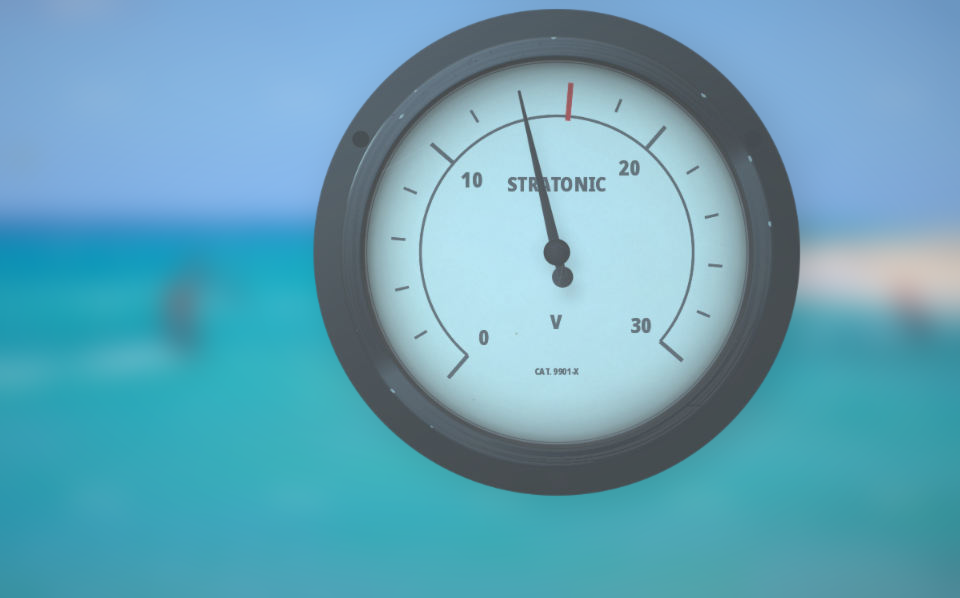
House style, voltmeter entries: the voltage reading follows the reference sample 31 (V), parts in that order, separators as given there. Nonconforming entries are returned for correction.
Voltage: 14 (V)
